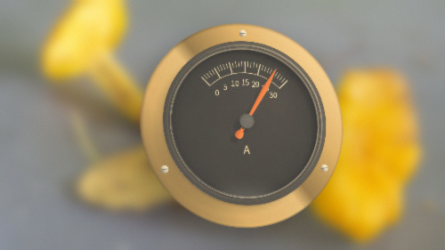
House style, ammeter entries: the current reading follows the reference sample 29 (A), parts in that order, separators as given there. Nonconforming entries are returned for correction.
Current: 25 (A)
